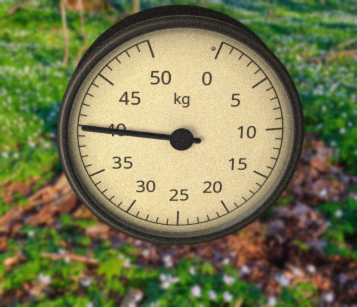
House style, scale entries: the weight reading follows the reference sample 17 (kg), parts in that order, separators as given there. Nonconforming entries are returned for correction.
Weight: 40 (kg)
